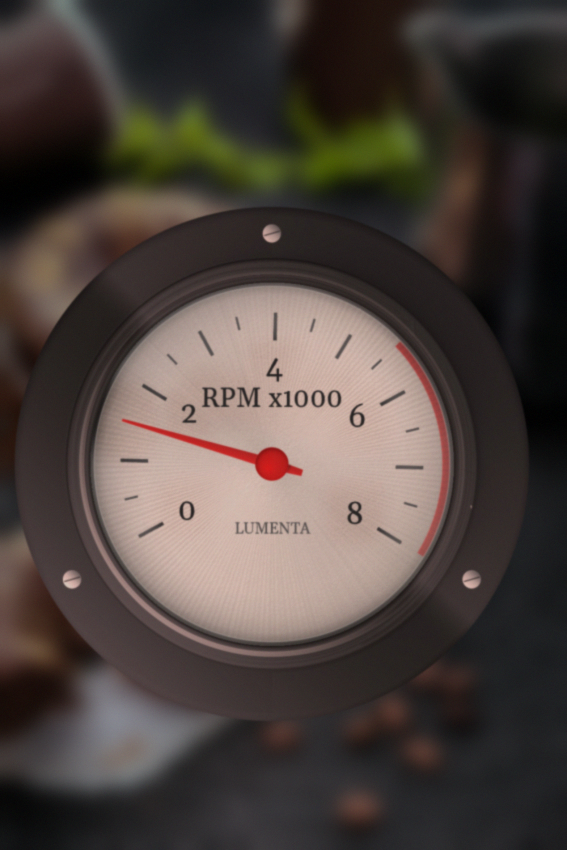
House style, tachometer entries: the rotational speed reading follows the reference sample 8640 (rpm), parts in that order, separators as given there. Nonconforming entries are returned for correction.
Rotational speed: 1500 (rpm)
